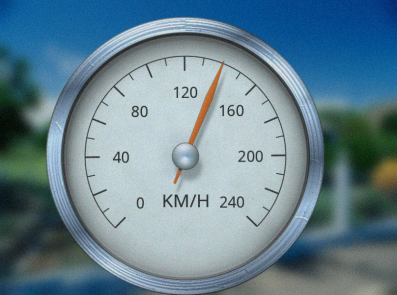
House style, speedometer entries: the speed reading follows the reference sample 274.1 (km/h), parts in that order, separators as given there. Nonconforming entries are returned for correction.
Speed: 140 (km/h)
